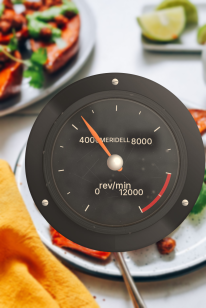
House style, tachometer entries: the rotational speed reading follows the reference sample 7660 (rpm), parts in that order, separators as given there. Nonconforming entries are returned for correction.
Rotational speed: 4500 (rpm)
